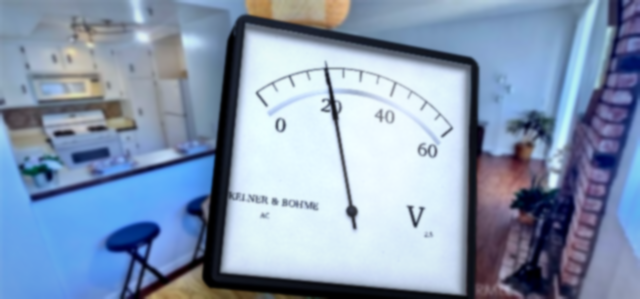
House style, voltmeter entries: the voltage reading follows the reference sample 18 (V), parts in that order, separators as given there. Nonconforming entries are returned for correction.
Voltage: 20 (V)
